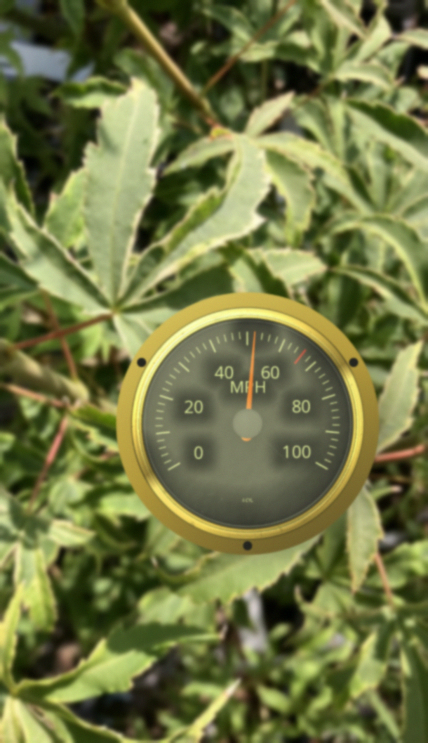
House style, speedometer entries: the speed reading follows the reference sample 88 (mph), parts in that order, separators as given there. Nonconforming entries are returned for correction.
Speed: 52 (mph)
